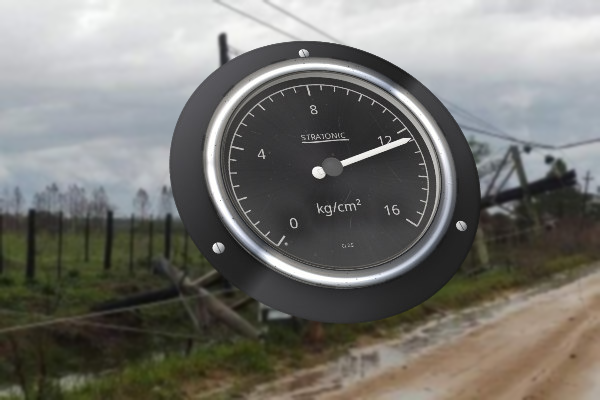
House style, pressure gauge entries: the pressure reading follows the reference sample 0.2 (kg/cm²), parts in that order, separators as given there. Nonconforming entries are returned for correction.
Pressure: 12.5 (kg/cm²)
